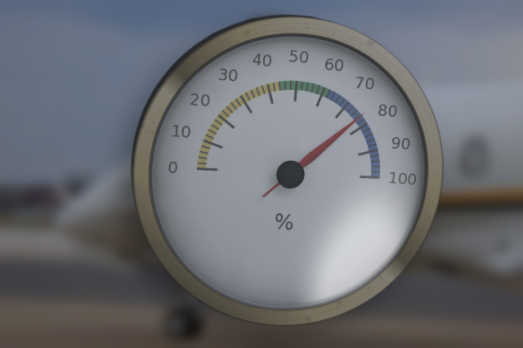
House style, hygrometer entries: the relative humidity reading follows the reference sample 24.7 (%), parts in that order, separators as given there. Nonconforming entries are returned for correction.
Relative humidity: 76 (%)
